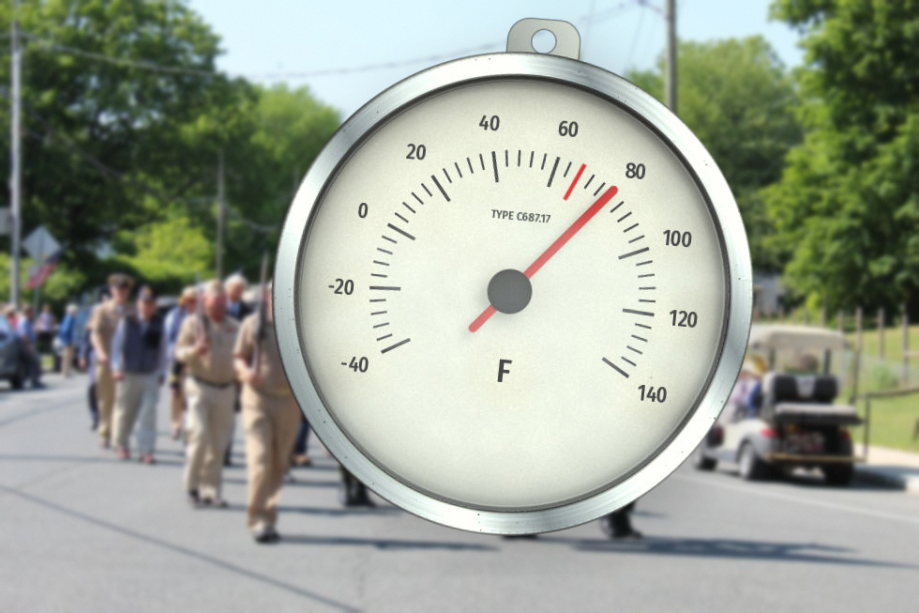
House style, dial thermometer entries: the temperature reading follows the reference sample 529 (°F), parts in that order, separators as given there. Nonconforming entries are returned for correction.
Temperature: 80 (°F)
